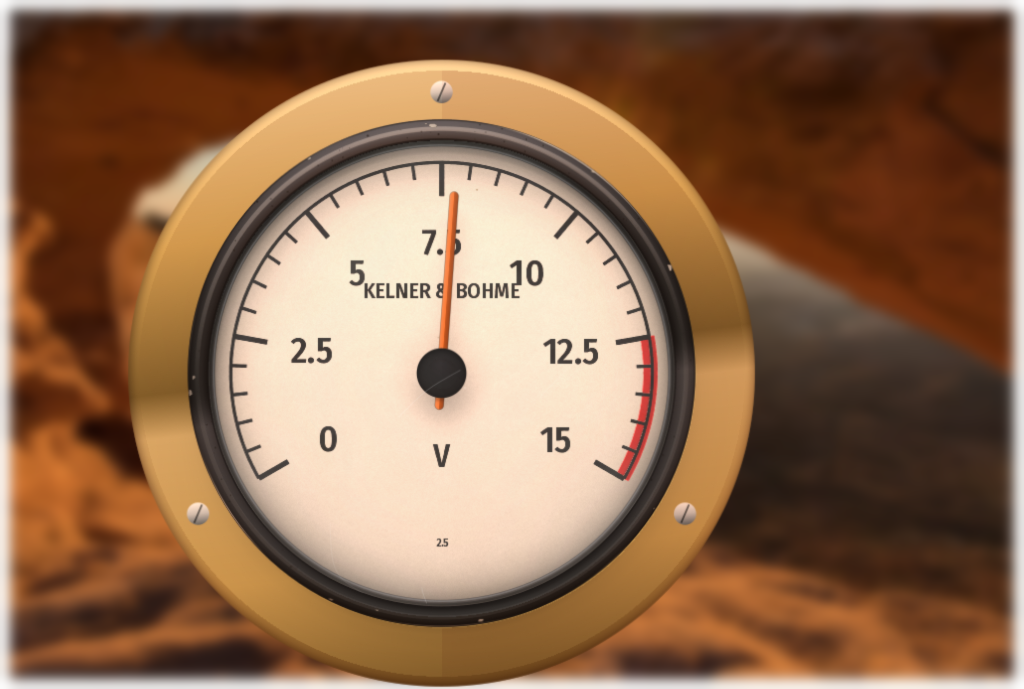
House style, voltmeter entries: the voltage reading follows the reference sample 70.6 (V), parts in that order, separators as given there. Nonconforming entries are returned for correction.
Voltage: 7.75 (V)
